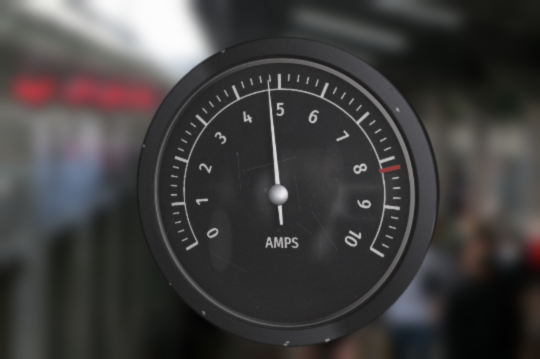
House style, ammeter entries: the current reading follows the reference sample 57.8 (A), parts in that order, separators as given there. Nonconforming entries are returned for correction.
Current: 4.8 (A)
